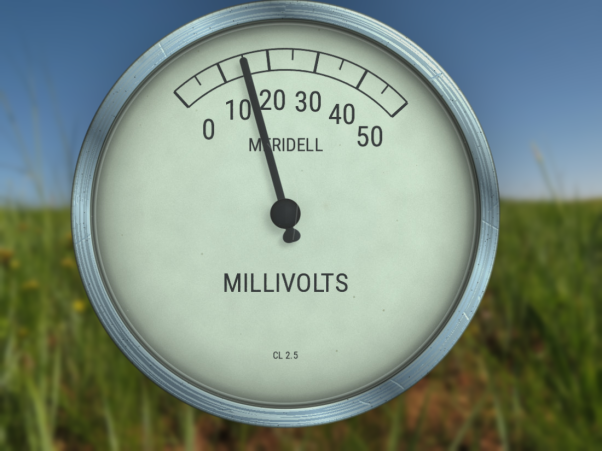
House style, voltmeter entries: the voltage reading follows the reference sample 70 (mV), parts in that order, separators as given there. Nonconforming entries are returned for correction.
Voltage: 15 (mV)
